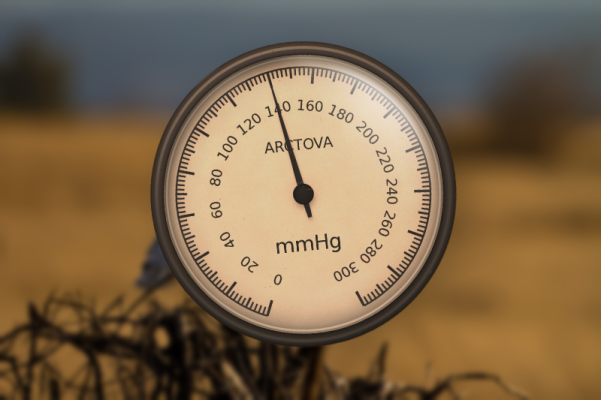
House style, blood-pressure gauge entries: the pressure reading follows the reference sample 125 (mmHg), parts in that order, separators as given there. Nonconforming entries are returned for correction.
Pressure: 140 (mmHg)
